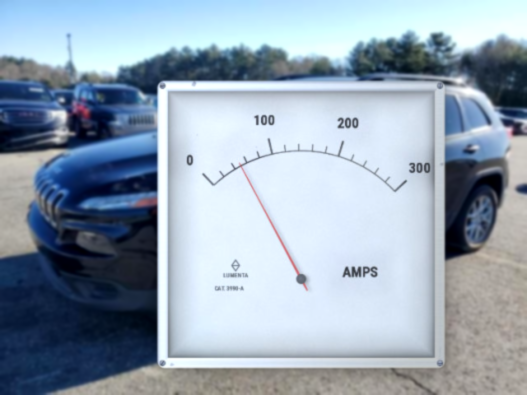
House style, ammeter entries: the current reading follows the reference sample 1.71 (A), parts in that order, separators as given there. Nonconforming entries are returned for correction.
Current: 50 (A)
